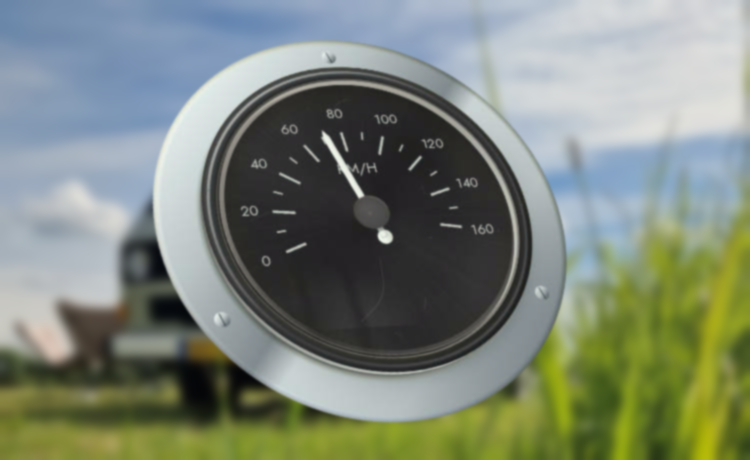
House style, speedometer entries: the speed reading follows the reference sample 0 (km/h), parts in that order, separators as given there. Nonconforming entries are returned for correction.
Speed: 70 (km/h)
